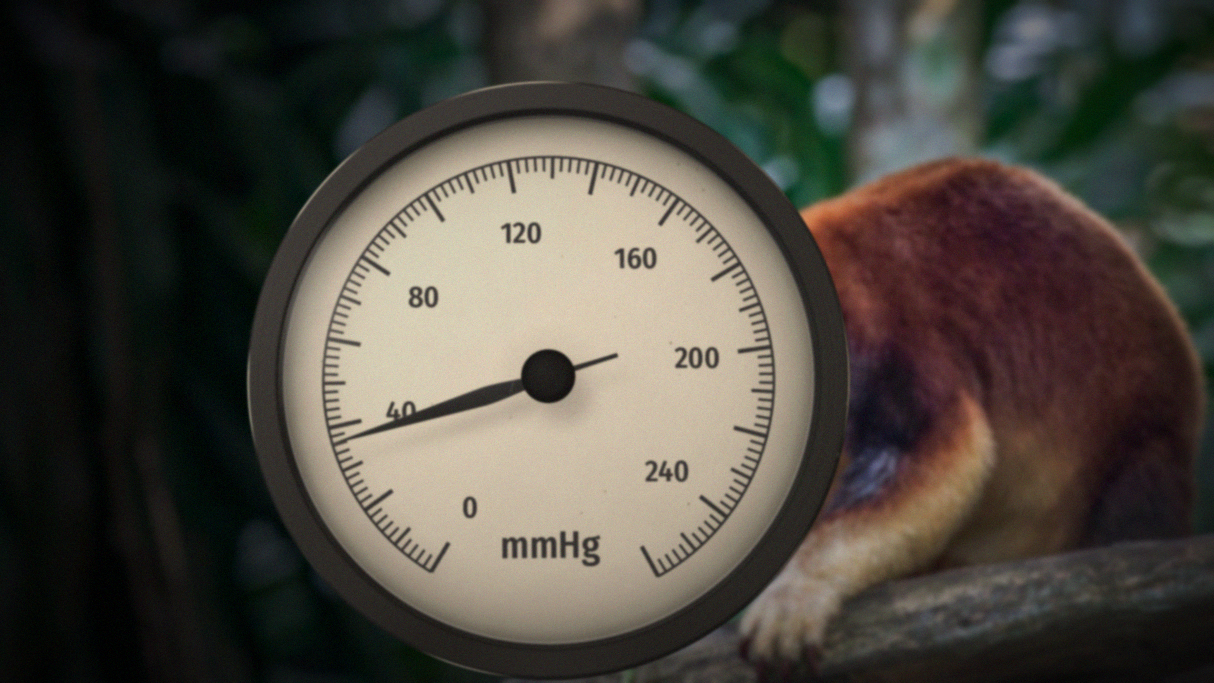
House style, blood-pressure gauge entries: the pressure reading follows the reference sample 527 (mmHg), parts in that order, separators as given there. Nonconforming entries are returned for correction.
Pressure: 36 (mmHg)
